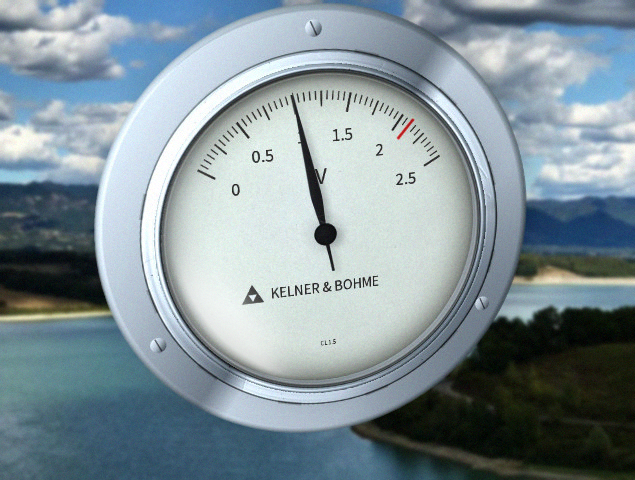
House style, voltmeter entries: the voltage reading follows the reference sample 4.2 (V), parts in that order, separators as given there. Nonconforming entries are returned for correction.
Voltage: 1 (V)
